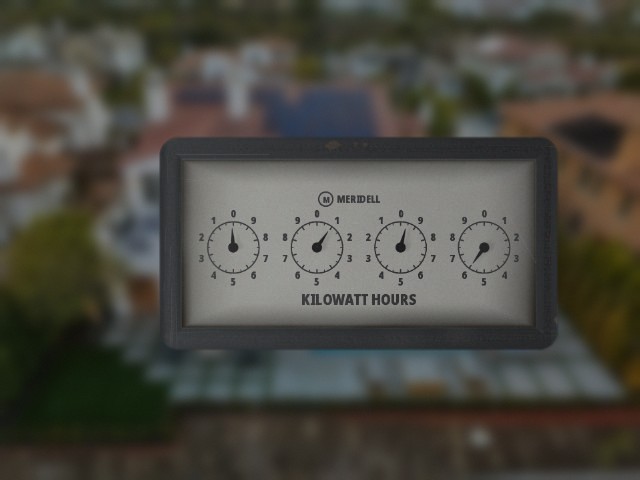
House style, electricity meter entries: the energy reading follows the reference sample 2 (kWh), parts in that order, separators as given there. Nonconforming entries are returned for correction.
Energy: 96 (kWh)
